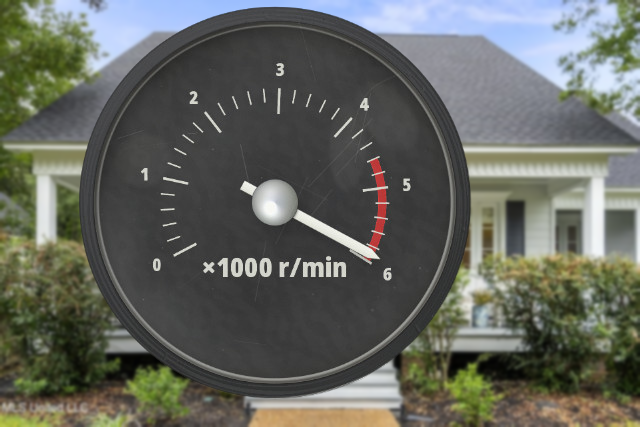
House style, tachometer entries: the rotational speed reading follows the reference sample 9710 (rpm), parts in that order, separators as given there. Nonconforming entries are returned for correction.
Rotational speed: 5900 (rpm)
